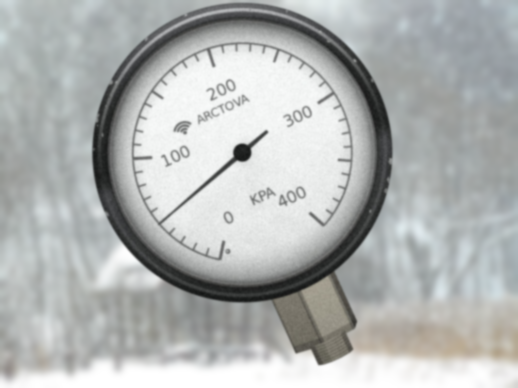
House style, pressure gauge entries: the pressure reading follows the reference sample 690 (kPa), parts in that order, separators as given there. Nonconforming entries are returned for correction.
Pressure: 50 (kPa)
